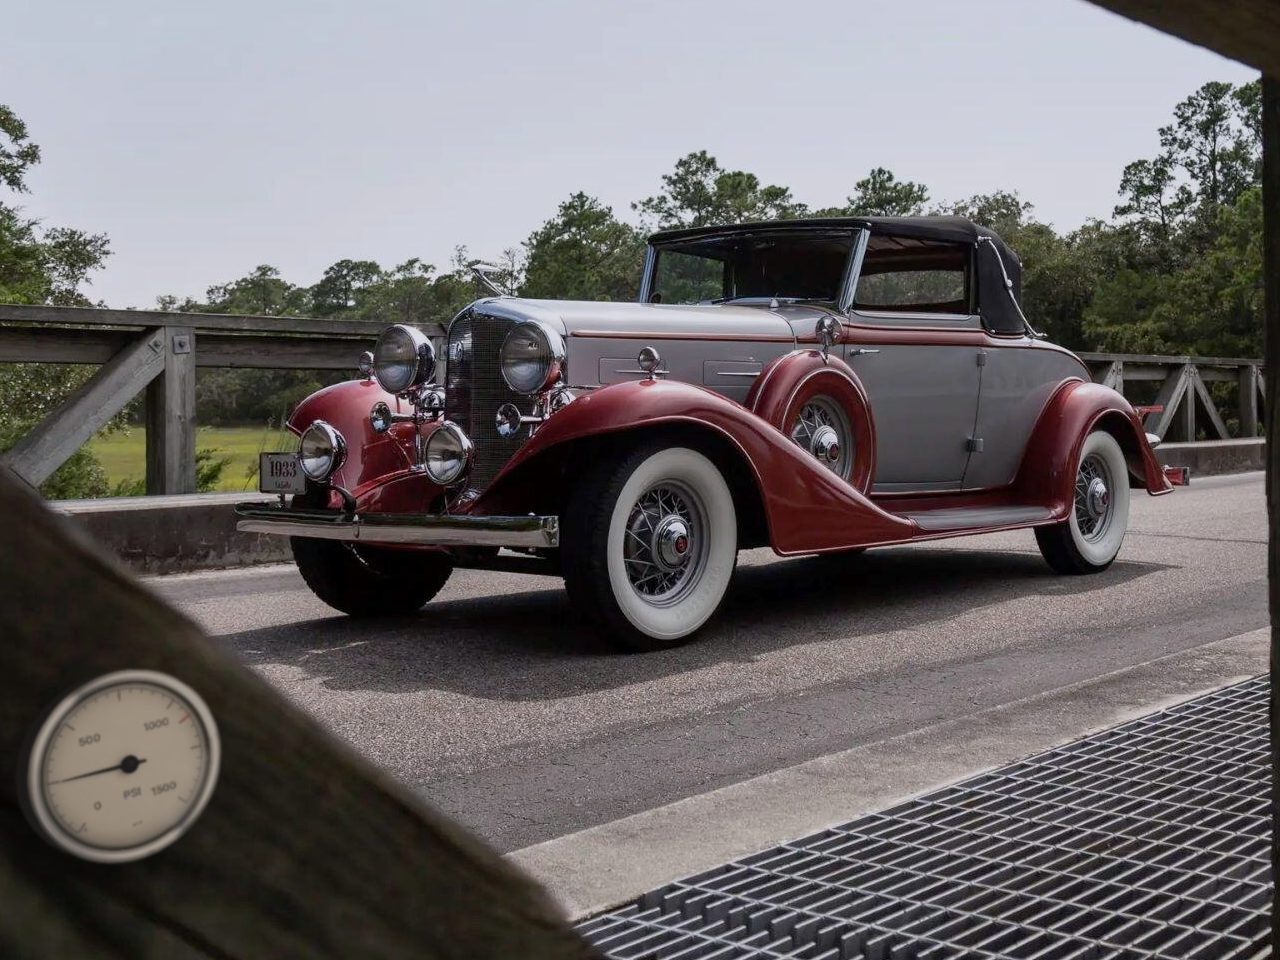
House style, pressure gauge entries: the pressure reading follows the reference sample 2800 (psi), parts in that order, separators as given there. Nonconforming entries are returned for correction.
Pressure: 250 (psi)
